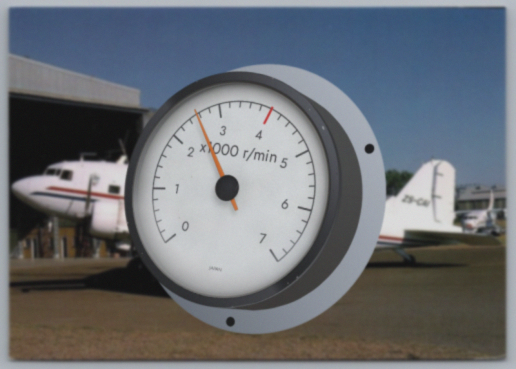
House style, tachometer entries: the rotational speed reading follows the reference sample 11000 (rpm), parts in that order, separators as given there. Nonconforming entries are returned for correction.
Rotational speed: 2600 (rpm)
